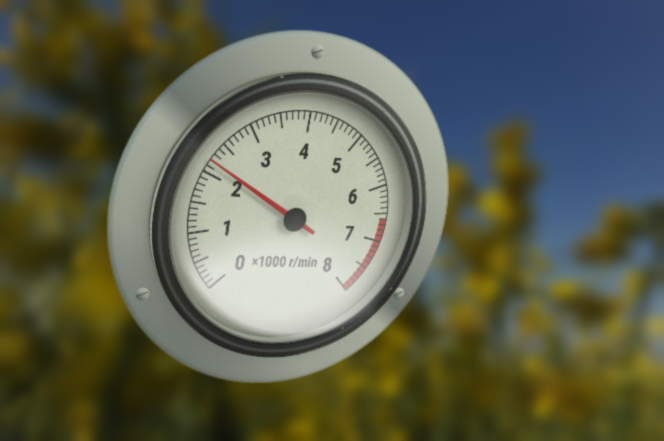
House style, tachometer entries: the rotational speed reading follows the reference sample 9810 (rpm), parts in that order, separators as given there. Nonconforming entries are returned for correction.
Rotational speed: 2200 (rpm)
